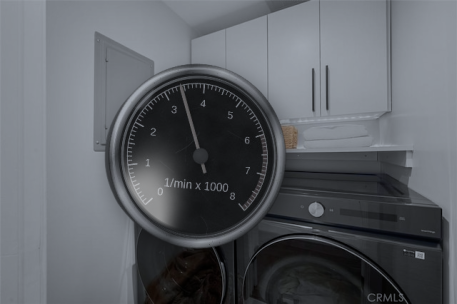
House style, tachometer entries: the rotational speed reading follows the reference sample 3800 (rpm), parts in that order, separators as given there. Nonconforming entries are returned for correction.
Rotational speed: 3400 (rpm)
